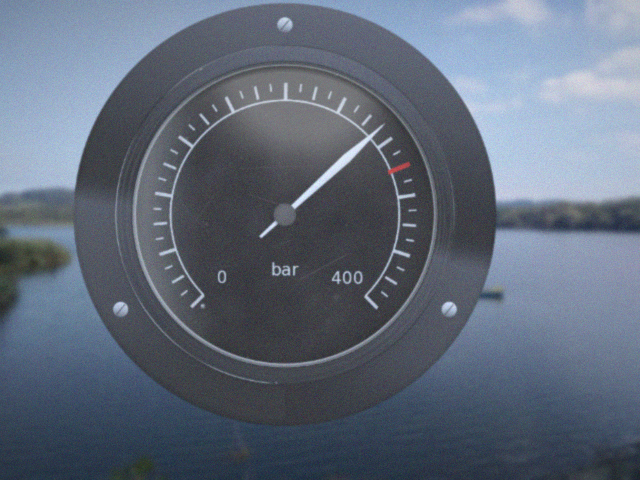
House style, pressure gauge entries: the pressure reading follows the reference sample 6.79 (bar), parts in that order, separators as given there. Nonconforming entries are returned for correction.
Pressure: 270 (bar)
